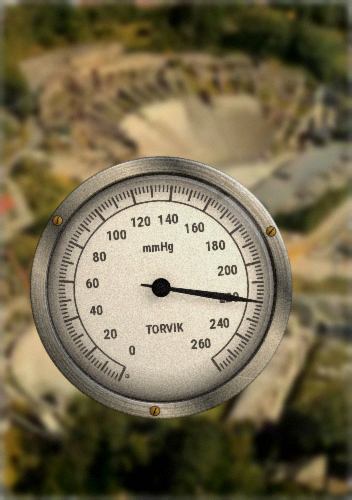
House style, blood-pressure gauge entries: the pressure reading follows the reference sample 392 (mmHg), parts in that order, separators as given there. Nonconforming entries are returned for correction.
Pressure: 220 (mmHg)
